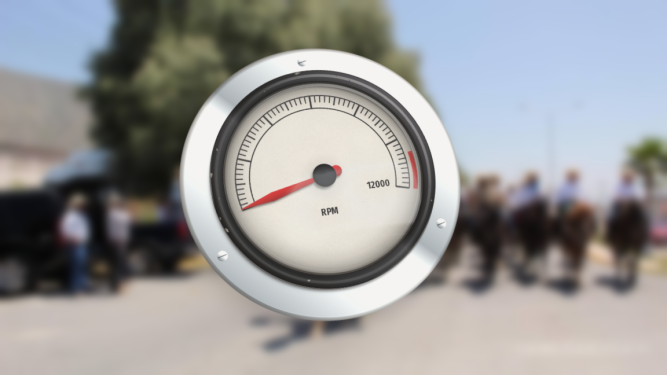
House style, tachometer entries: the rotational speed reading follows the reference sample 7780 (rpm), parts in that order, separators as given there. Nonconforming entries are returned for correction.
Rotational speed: 0 (rpm)
